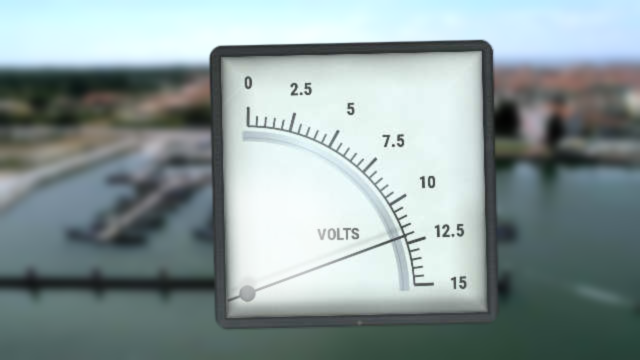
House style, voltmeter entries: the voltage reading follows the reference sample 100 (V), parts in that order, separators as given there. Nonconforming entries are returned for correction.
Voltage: 12 (V)
